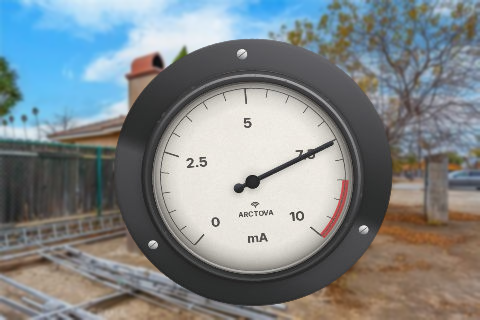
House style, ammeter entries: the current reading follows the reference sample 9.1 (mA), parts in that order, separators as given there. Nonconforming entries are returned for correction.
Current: 7.5 (mA)
